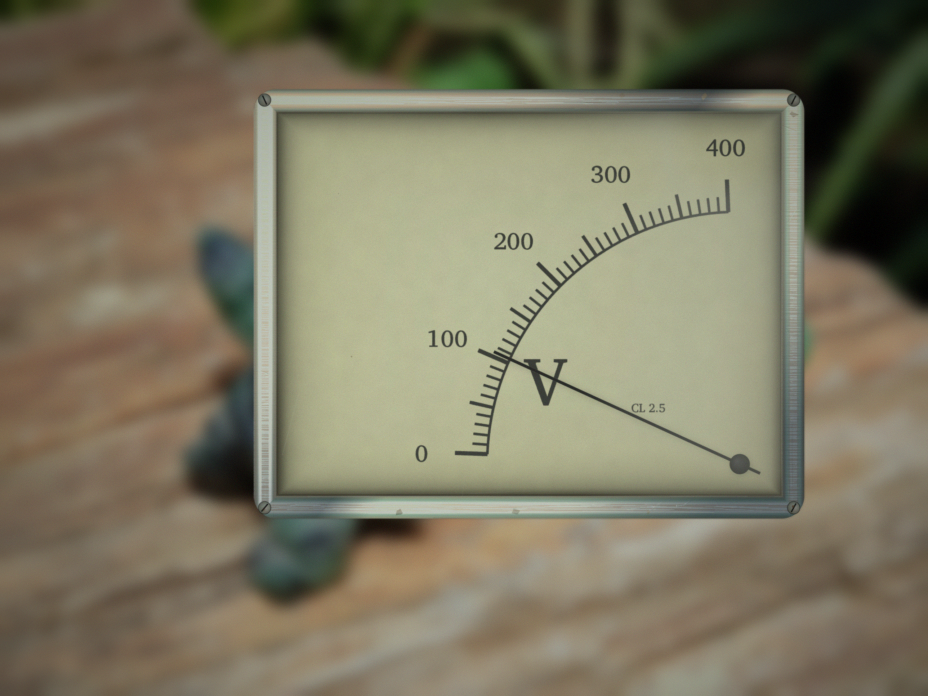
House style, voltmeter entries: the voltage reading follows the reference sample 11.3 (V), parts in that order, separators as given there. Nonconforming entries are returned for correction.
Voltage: 105 (V)
